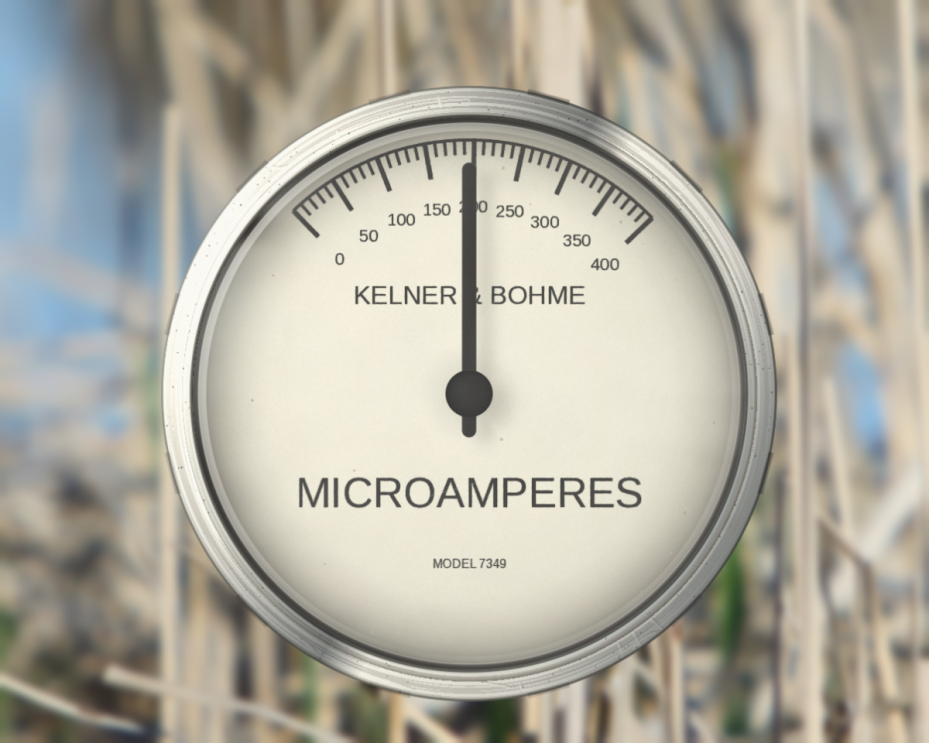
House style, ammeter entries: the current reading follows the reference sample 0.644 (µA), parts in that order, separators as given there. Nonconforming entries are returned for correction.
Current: 195 (µA)
